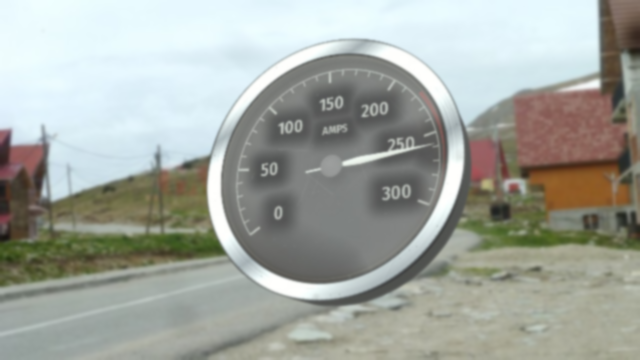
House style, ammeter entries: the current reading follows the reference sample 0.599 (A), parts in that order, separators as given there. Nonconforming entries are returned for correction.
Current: 260 (A)
